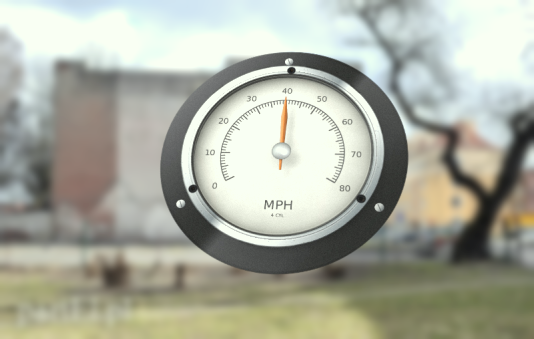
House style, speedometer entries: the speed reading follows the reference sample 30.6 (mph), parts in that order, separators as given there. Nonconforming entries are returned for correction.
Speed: 40 (mph)
